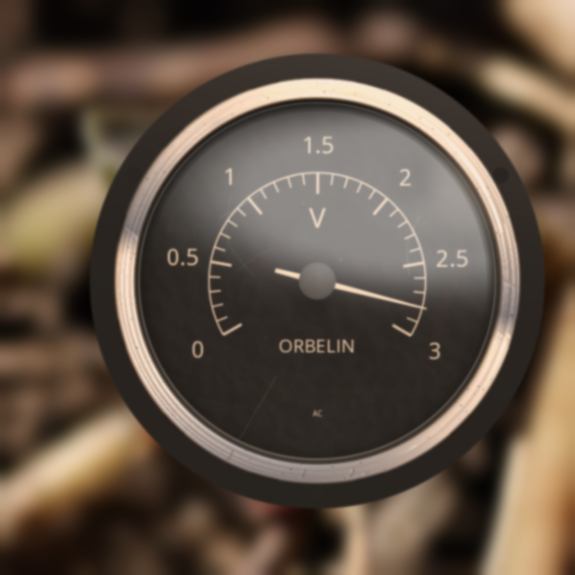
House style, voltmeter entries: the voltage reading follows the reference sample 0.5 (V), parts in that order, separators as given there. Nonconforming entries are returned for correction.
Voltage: 2.8 (V)
